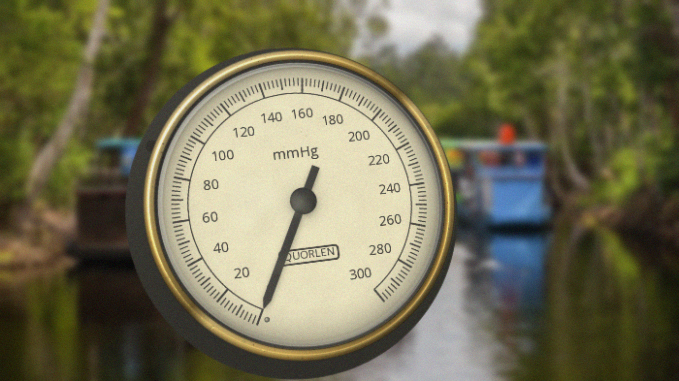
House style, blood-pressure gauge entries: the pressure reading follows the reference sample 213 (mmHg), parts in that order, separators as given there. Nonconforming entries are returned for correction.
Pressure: 0 (mmHg)
